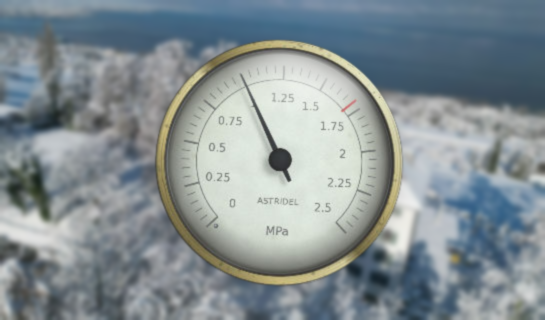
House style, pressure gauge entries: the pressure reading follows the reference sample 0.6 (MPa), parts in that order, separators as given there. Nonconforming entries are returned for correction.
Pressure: 1 (MPa)
